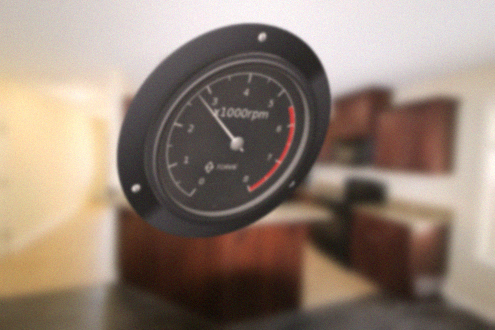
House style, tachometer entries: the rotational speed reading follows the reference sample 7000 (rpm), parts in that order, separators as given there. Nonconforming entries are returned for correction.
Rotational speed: 2750 (rpm)
